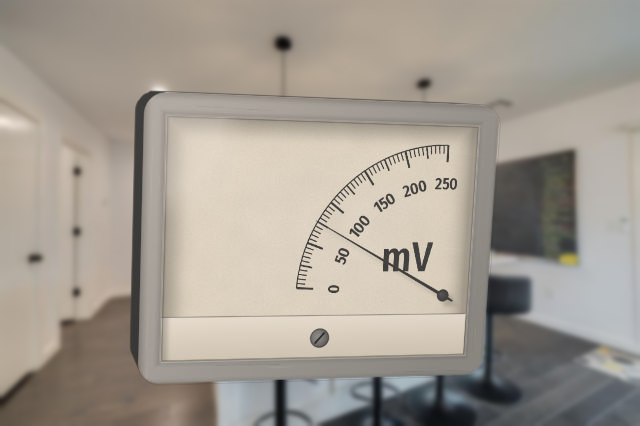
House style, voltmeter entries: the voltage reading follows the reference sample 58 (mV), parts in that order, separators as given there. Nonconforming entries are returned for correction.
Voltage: 75 (mV)
